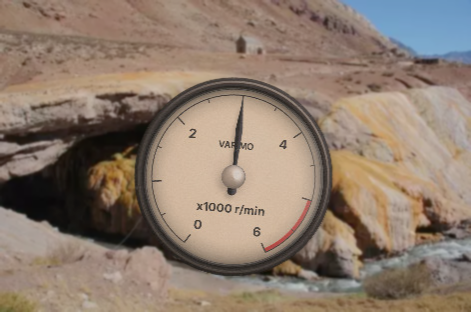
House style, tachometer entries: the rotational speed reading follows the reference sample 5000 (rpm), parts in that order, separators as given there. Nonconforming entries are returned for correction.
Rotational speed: 3000 (rpm)
